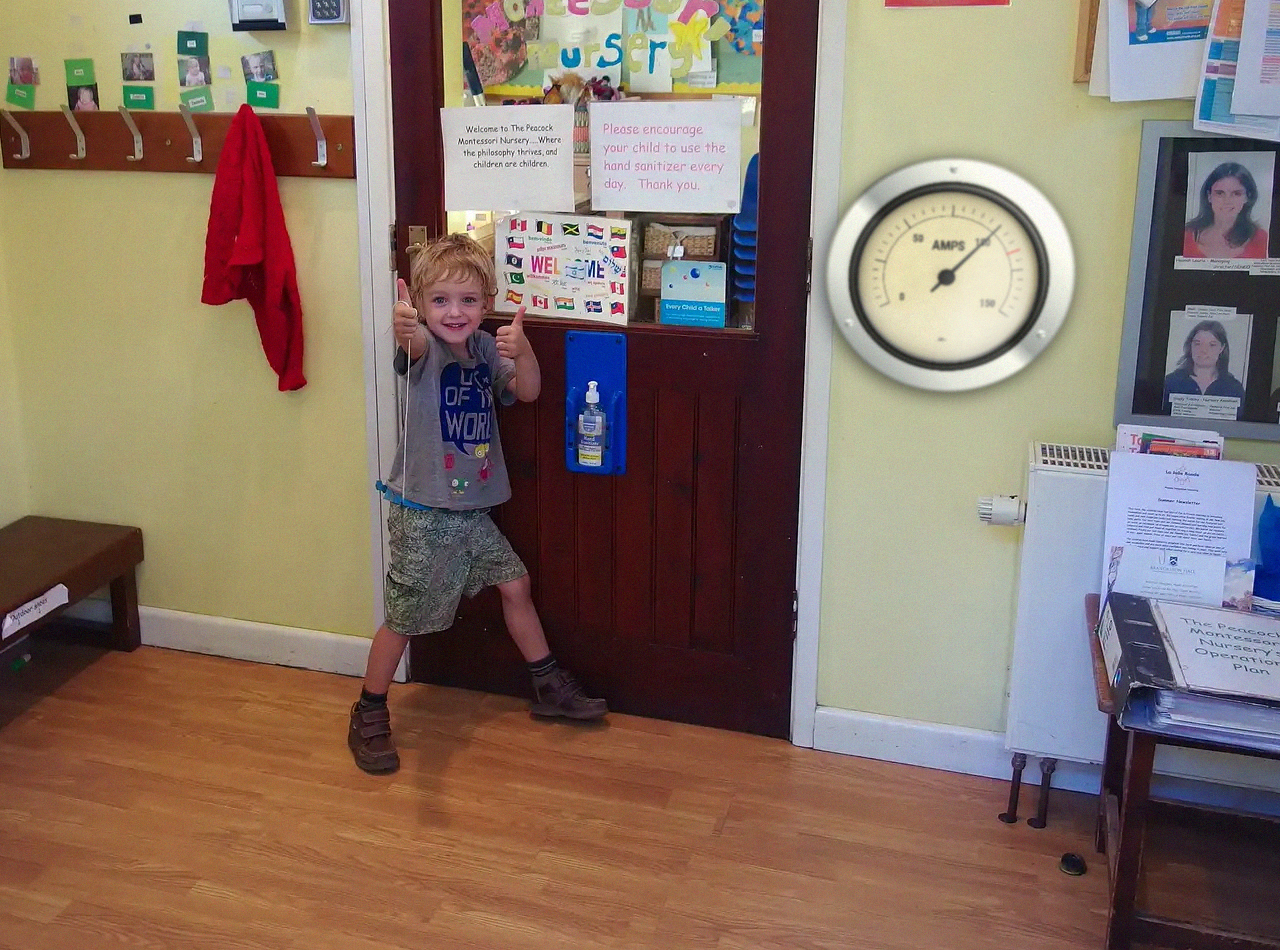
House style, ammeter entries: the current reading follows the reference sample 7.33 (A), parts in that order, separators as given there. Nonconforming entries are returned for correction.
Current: 100 (A)
